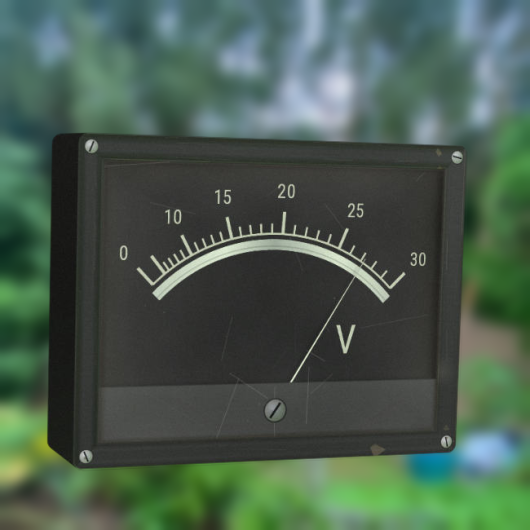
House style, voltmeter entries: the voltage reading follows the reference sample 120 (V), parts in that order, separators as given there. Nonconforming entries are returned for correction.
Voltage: 27 (V)
